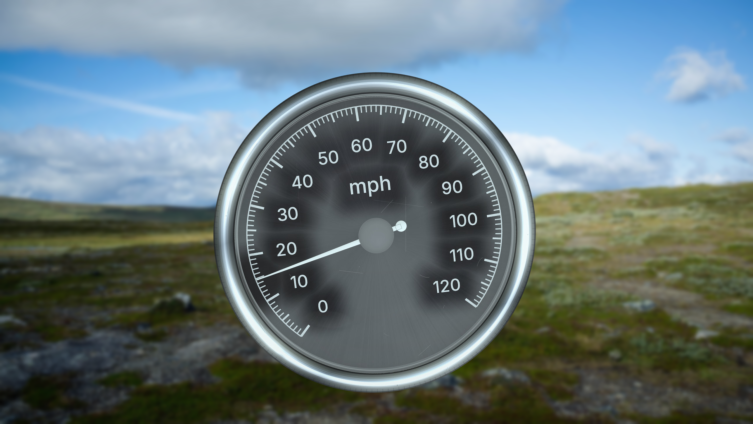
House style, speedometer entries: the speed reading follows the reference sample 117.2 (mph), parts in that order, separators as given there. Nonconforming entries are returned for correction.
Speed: 15 (mph)
